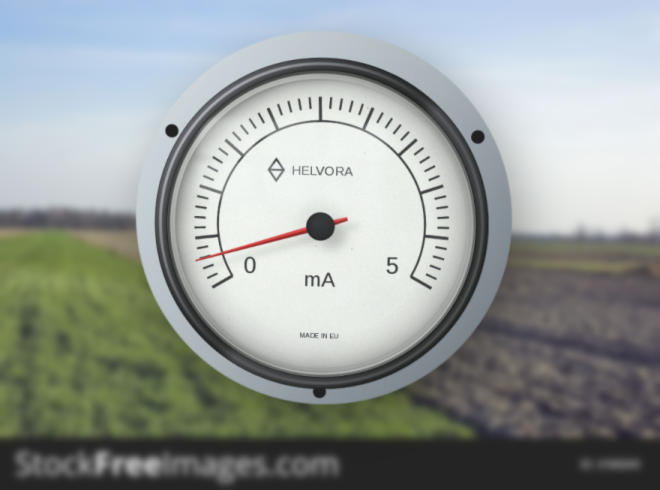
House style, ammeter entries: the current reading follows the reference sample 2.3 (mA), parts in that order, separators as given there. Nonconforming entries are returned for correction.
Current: 0.3 (mA)
